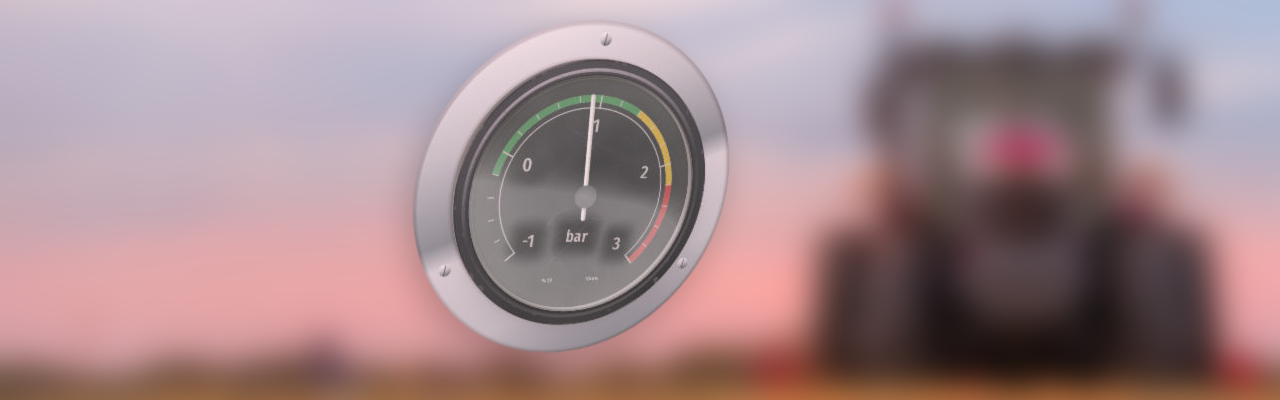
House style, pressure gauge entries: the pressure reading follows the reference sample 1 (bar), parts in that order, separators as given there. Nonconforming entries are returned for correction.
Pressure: 0.9 (bar)
